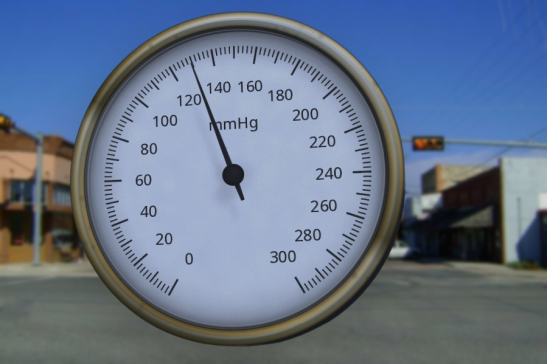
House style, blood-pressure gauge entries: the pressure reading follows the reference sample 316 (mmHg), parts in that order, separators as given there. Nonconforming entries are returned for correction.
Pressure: 130 (mmHg)
